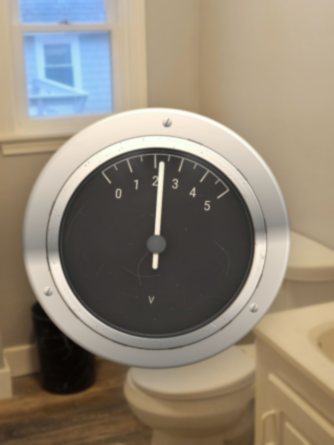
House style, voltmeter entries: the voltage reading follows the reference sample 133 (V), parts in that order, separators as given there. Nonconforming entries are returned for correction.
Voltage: 2.25 (V)
